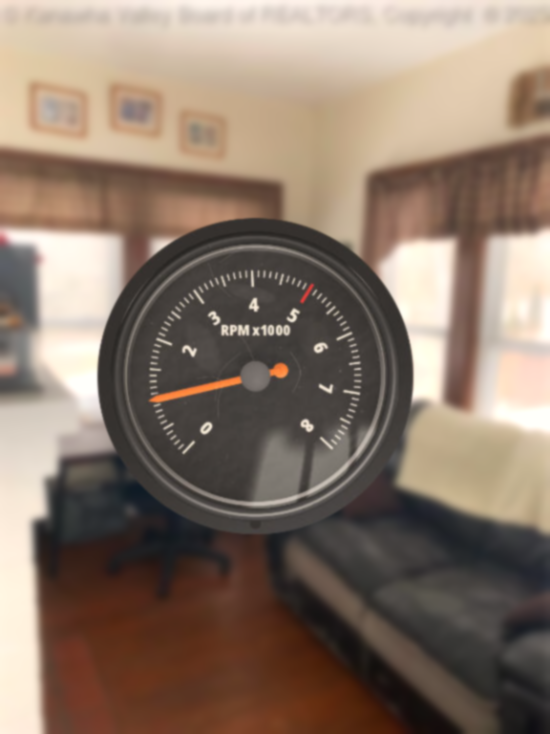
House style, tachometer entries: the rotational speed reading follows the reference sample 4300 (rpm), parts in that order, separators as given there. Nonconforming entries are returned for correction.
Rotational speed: 1000 (rpm)
